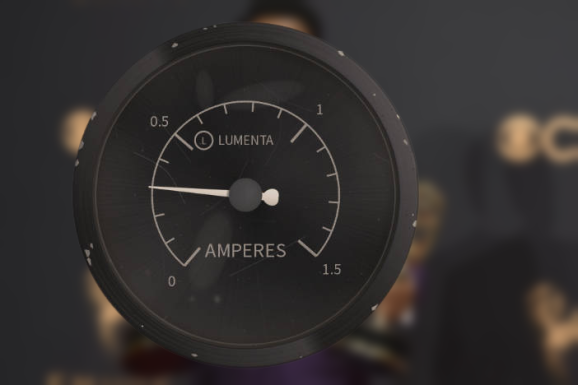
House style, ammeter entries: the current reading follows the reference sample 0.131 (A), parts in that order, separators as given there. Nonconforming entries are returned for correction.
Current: 0.3 (A)
